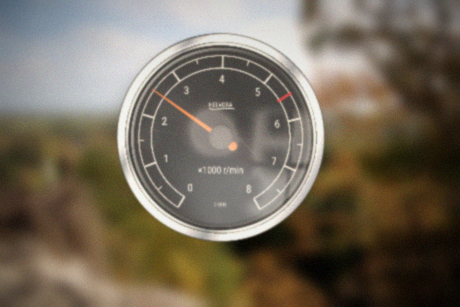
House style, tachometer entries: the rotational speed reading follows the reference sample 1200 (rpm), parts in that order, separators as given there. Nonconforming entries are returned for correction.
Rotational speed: 2500 (rpm)
